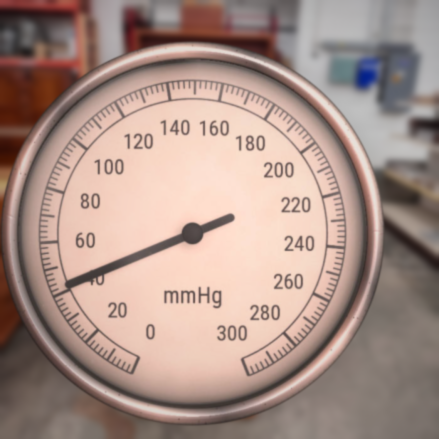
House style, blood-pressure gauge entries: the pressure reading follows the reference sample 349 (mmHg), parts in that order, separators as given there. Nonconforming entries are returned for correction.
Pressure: 42 (mmHg)
